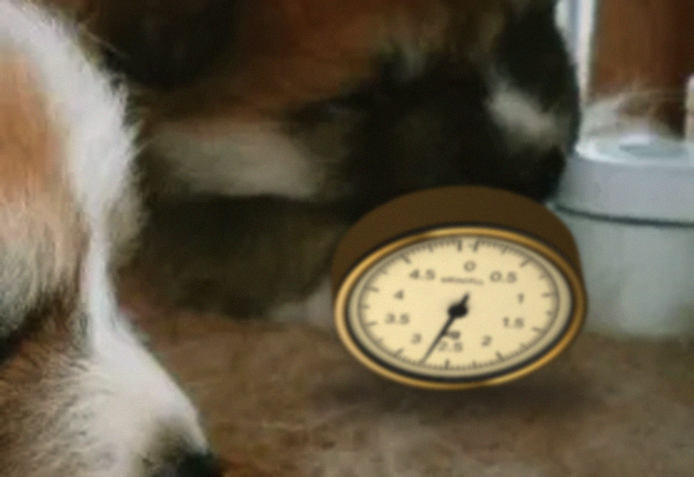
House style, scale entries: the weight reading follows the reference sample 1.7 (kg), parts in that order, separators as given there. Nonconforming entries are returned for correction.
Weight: 2.75 (kg)
